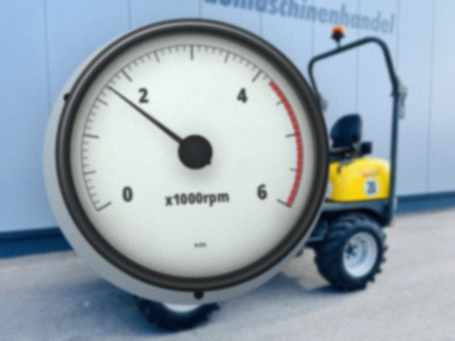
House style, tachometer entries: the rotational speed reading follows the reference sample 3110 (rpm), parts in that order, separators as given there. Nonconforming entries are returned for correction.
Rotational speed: 1700 (rpm)
